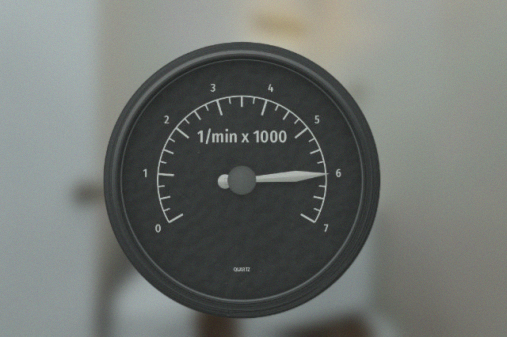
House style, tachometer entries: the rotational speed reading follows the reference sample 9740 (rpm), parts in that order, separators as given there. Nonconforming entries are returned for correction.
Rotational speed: 6000 (rpm)
